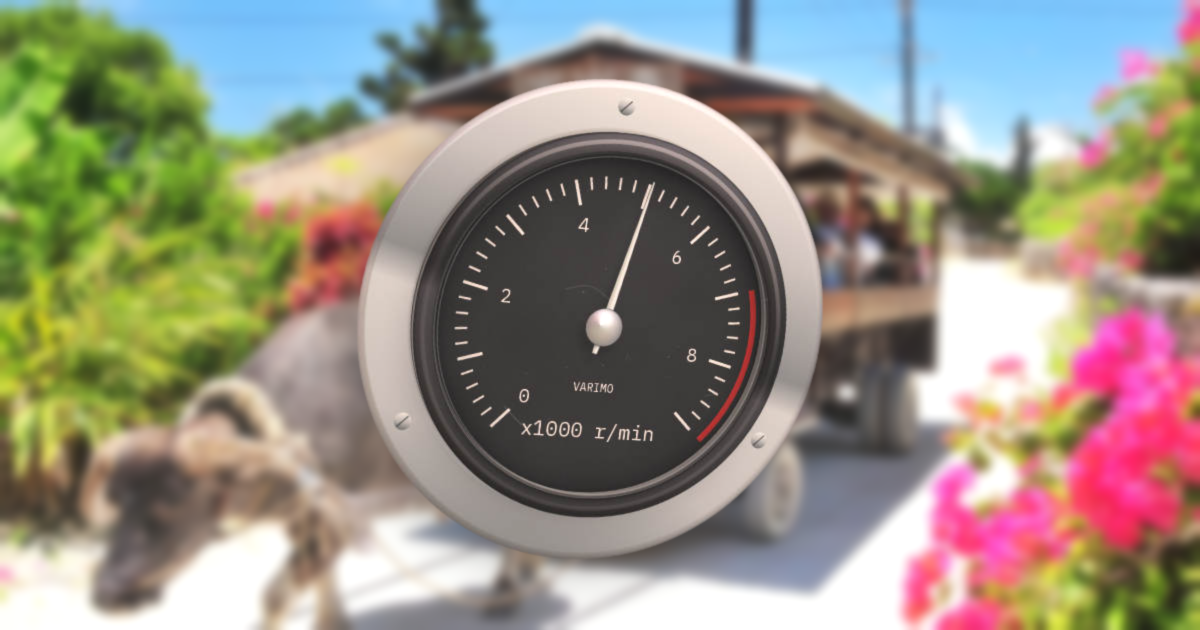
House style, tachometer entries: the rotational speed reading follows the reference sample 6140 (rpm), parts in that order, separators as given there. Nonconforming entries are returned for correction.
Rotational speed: 5000 (rpm)
